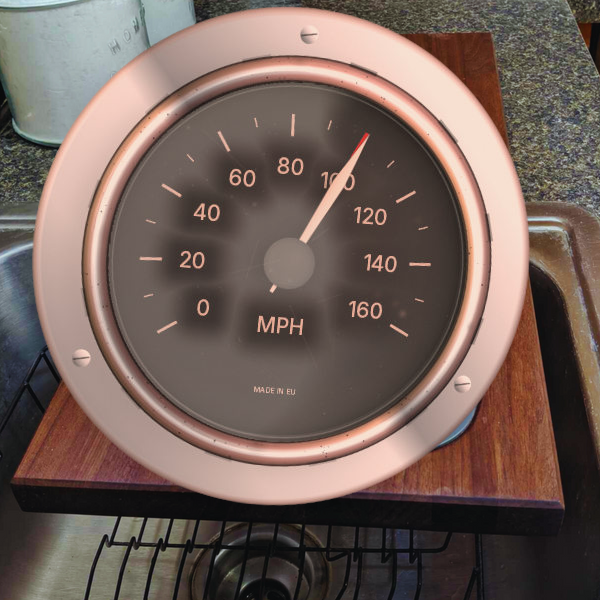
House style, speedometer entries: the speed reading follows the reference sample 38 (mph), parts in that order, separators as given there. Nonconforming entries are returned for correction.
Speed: 100 (mph)
